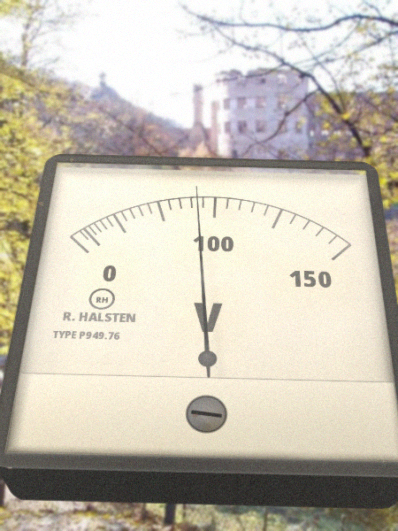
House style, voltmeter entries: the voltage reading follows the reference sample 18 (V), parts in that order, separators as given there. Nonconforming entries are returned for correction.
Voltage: 92.5 (V)
